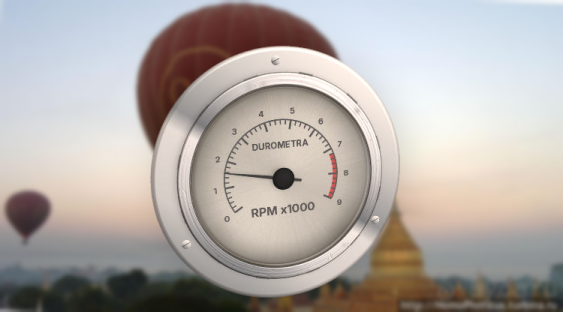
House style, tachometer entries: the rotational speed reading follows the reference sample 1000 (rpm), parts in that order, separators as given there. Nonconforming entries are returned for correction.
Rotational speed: 1600 (rpm)
